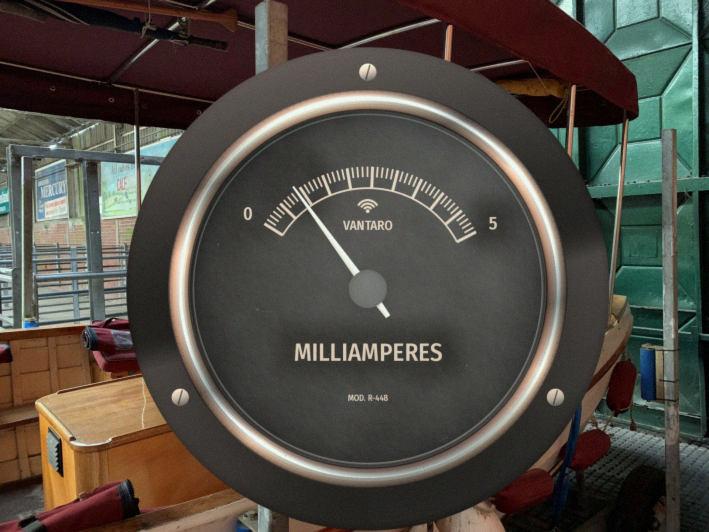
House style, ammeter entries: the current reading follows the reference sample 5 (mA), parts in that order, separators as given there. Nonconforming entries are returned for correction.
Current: 0.9 (mA)
